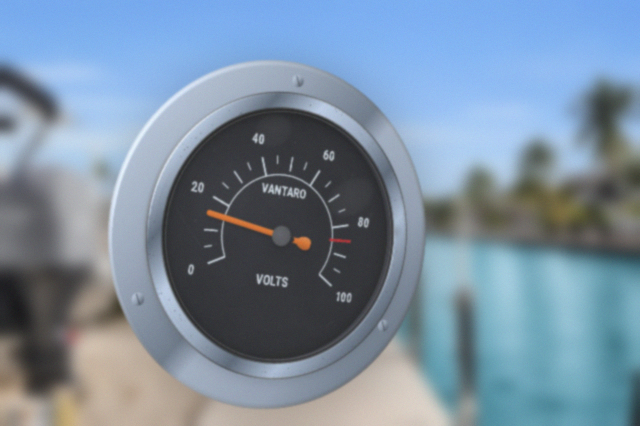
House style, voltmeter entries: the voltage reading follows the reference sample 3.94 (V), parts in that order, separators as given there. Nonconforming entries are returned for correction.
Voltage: 15 (V)
